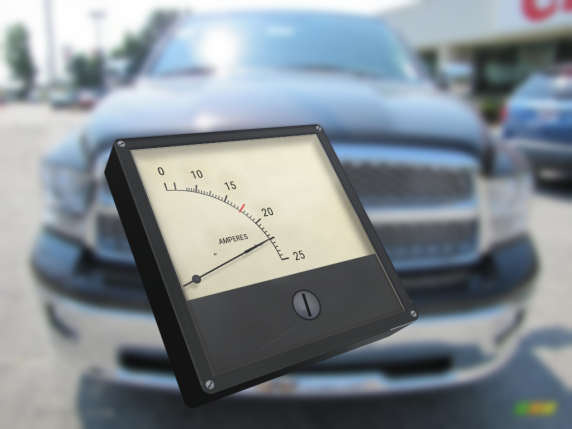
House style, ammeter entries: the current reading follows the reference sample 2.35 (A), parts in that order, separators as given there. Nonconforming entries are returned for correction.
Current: 22.5 (A)
